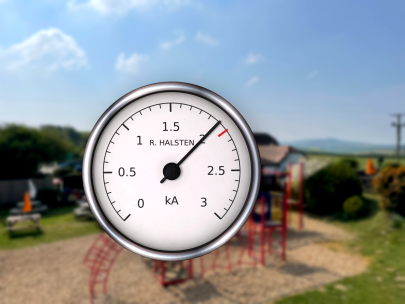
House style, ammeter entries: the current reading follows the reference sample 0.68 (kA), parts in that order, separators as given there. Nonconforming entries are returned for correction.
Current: 2 (kA)
